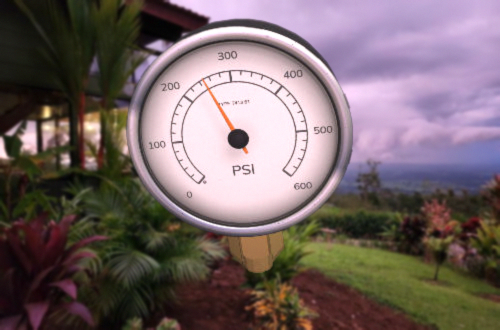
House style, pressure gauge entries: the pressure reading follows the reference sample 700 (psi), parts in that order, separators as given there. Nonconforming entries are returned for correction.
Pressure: 250 (psi)
